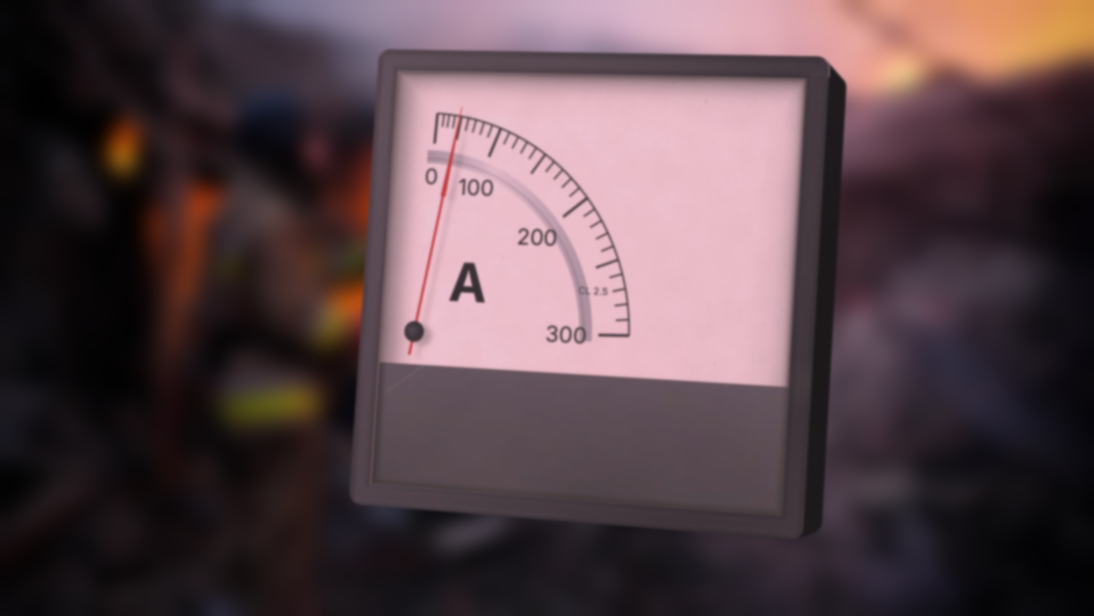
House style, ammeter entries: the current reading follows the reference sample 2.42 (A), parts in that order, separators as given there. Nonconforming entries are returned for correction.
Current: 50 (A)
